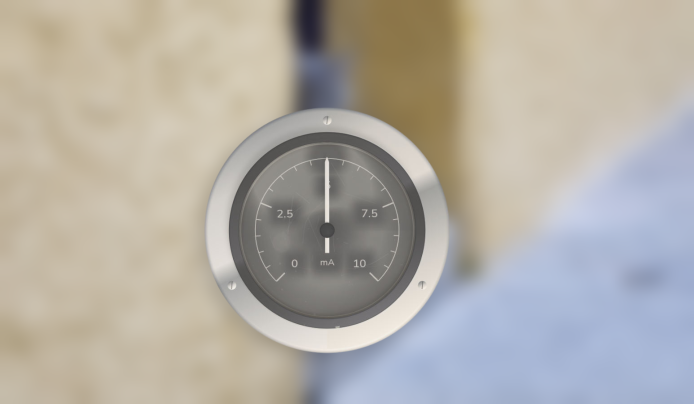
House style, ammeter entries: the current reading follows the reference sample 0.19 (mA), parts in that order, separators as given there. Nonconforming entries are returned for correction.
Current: 5 (mA)
